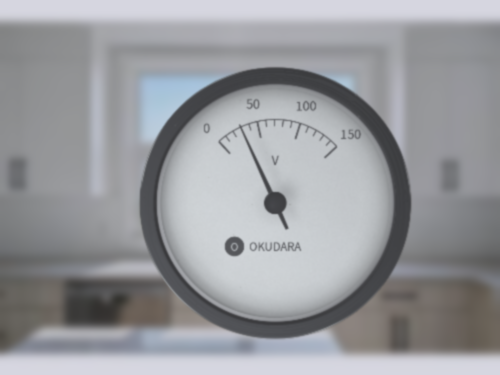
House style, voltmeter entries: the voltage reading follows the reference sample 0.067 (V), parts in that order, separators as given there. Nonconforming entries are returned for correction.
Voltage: 30 (V)
